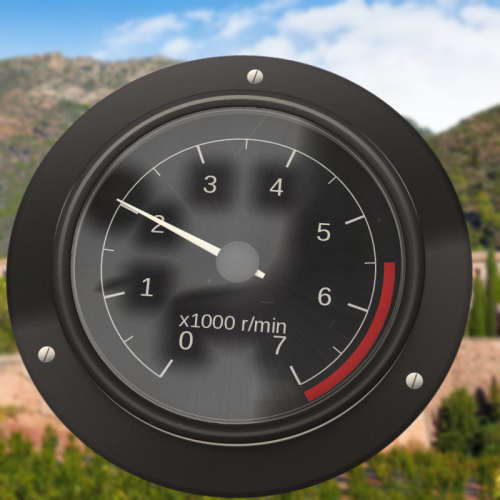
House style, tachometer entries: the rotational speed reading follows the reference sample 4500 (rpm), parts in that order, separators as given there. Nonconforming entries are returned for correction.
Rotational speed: 2000 (rpm)
